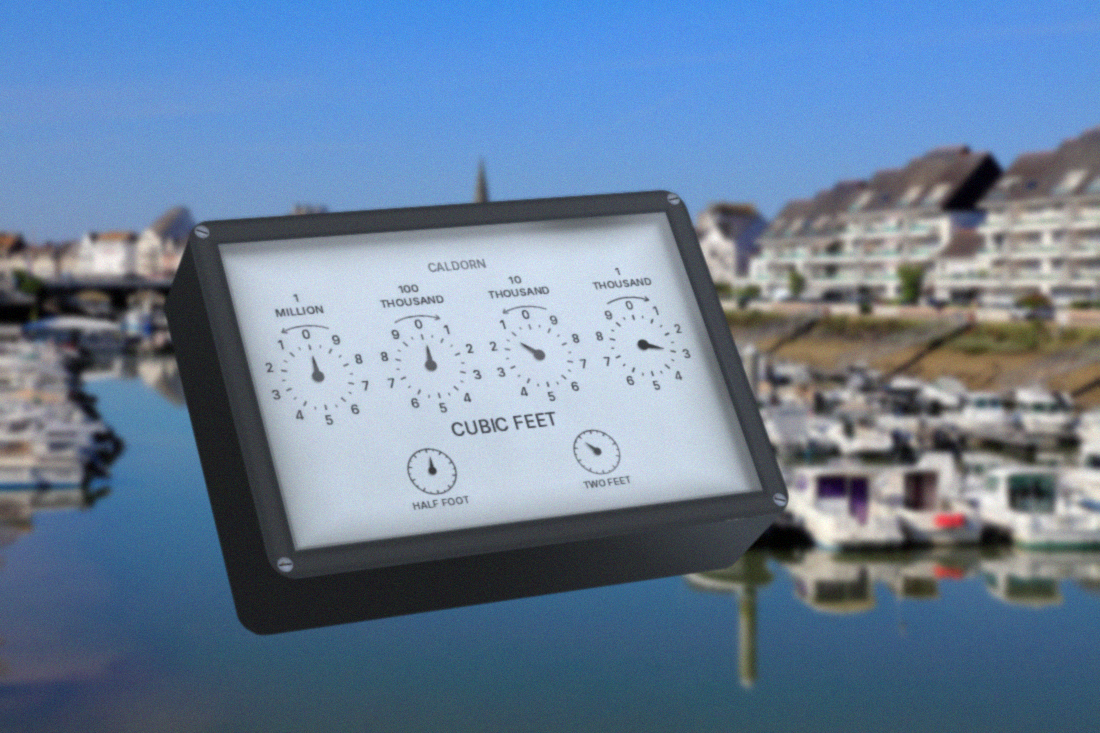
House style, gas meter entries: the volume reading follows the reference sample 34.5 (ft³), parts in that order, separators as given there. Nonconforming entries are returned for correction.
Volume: 1300 (ft³)
